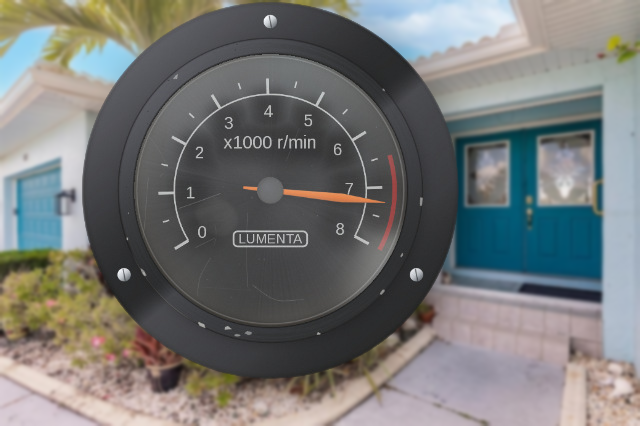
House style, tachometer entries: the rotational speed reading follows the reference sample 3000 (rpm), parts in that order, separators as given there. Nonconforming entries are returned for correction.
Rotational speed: 7250 (rpm)
